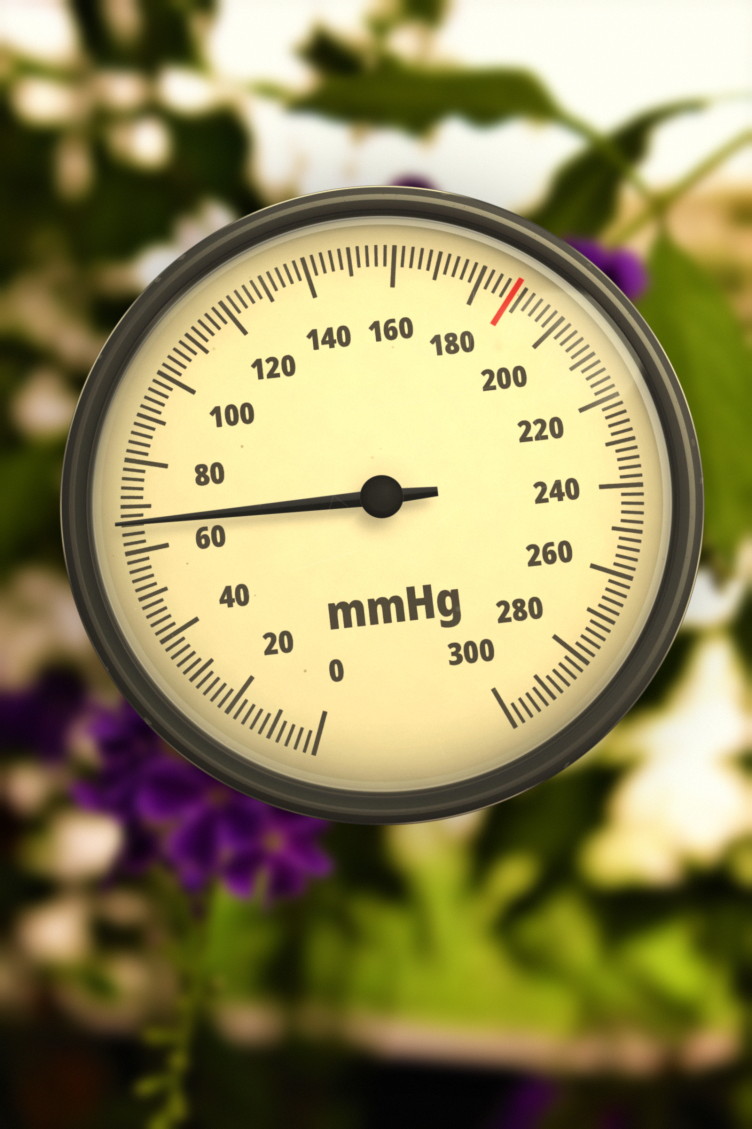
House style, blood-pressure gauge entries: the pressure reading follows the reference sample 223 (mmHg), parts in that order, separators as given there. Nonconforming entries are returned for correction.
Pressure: 66 (mmHg)
